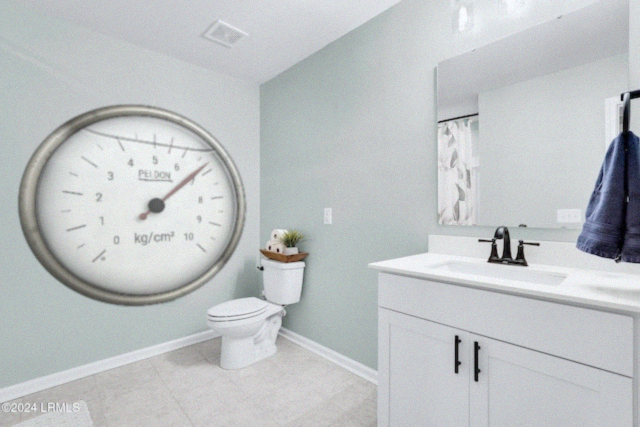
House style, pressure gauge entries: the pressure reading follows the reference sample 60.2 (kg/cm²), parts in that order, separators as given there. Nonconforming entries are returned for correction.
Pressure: 6.75 (kg/cm²)
